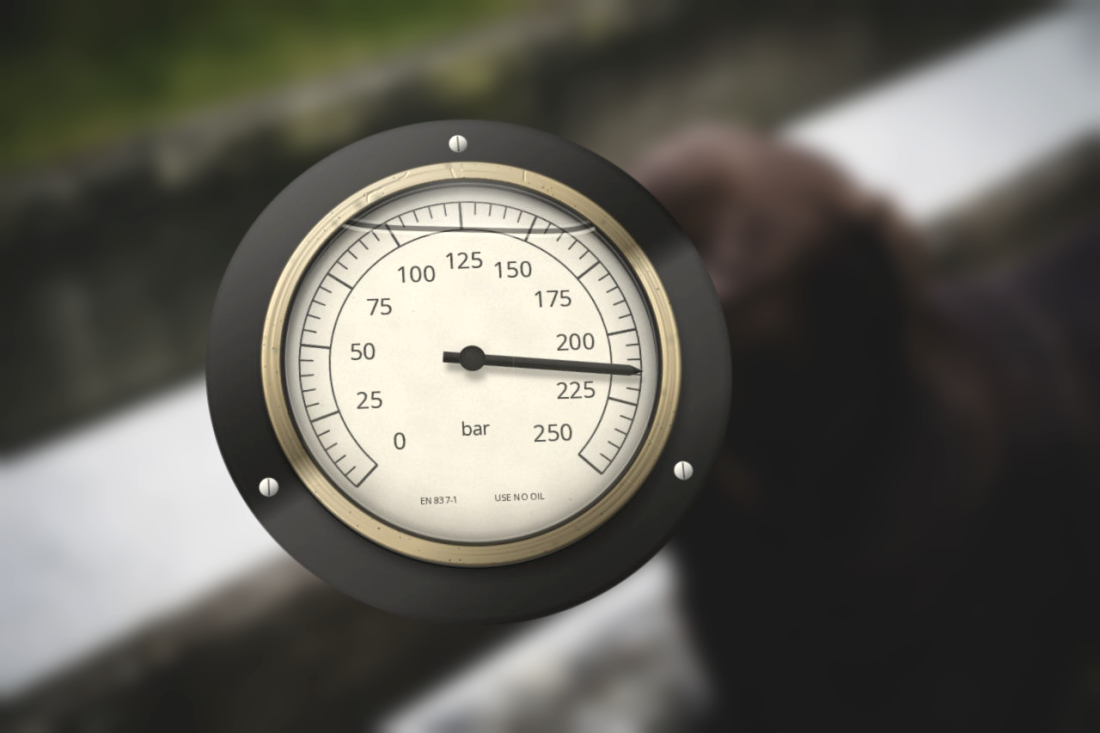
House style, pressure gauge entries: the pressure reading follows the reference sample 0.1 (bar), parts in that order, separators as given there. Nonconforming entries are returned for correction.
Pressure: 215 (bar)
